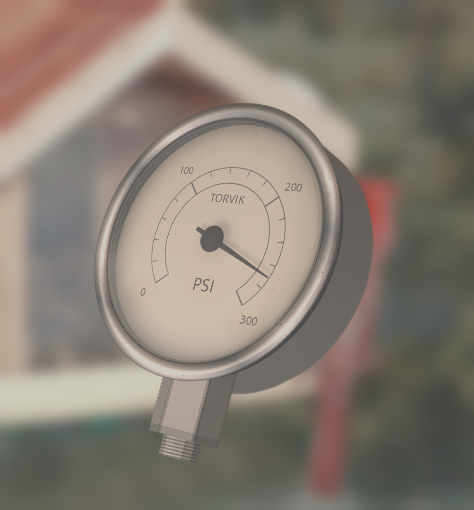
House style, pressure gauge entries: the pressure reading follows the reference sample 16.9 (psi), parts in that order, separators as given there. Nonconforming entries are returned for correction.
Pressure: 270 (psi)
